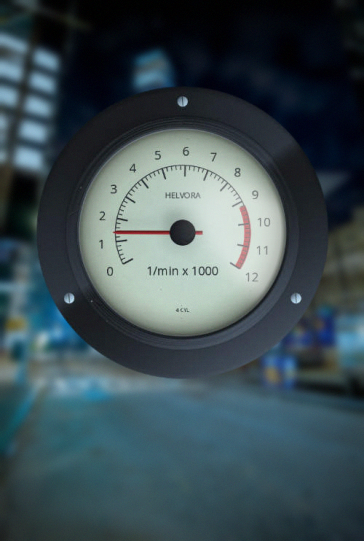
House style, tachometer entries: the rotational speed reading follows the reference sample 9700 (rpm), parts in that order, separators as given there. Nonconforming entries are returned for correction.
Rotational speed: 1400 (rpm)
